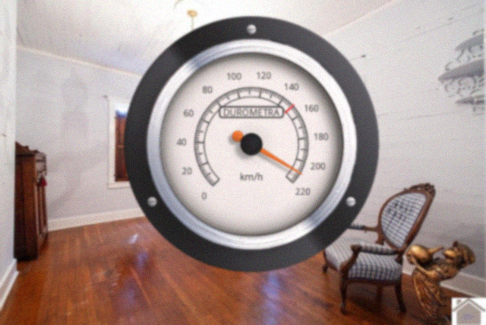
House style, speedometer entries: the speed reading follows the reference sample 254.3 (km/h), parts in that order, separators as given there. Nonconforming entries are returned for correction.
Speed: 210 (km/h)
